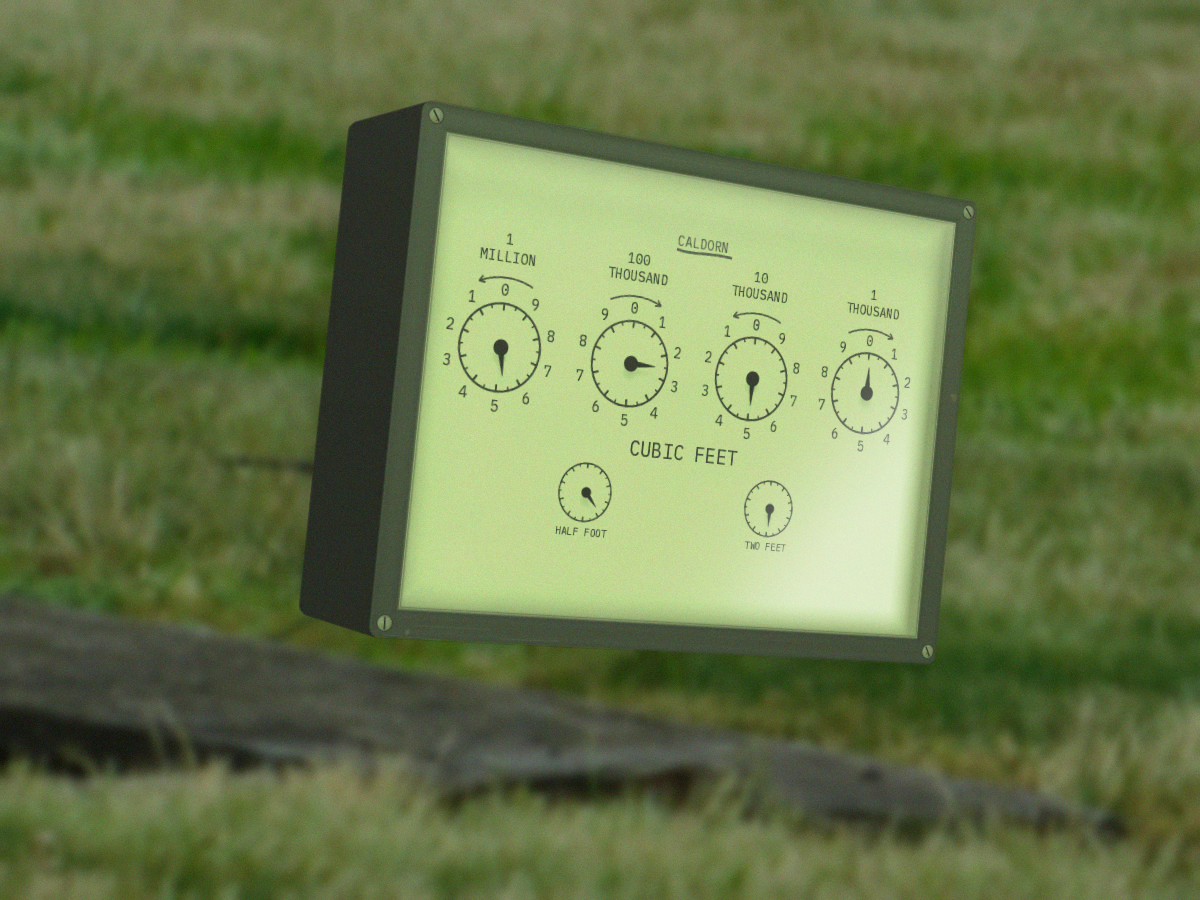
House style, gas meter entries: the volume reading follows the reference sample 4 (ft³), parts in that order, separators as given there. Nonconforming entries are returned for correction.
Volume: 525000 (ft³)
